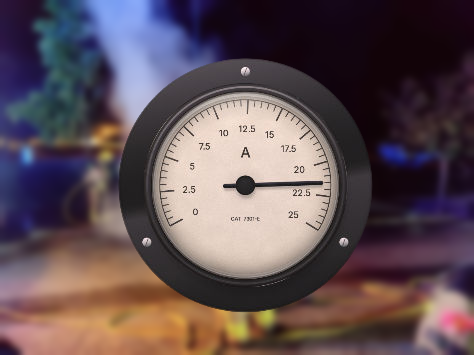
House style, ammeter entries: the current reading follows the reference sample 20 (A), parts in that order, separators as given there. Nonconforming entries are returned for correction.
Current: 21.5 (A)
